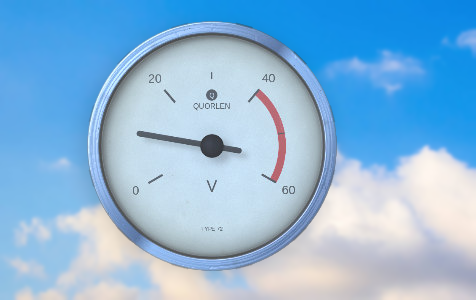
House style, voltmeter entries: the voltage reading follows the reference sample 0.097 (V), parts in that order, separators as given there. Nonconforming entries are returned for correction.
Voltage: 10 (V)
